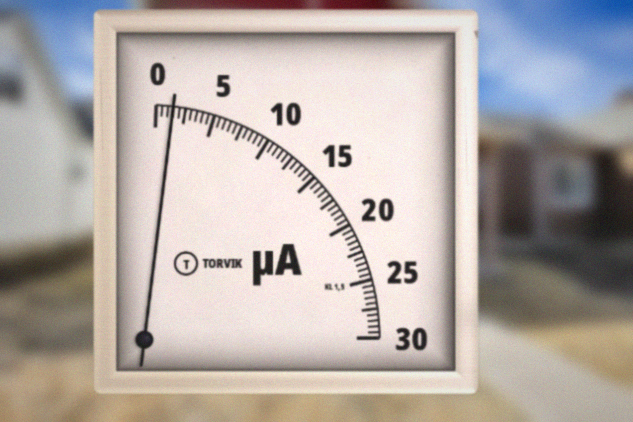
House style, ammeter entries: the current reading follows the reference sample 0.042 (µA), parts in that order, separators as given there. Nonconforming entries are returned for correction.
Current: 1.5 (µA)
